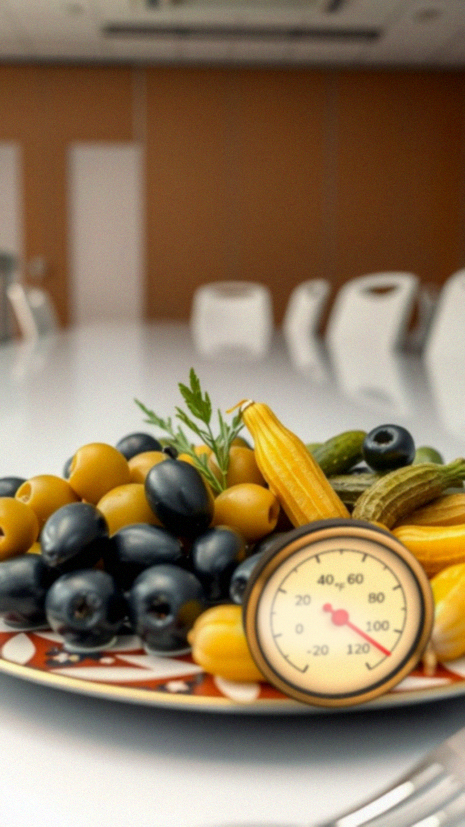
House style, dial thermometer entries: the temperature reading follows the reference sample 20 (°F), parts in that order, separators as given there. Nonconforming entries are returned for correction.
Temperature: 110 (°F)
